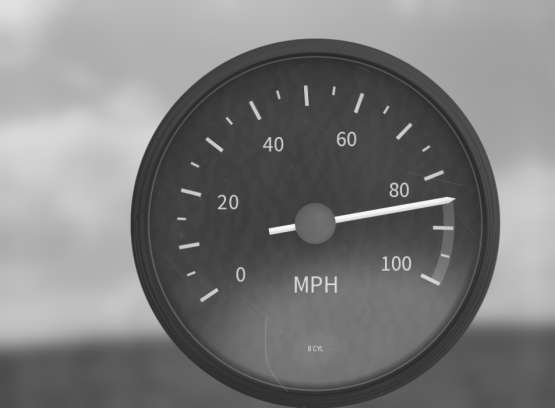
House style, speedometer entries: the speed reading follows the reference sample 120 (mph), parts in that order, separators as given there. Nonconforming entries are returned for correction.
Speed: 85 (mph)
